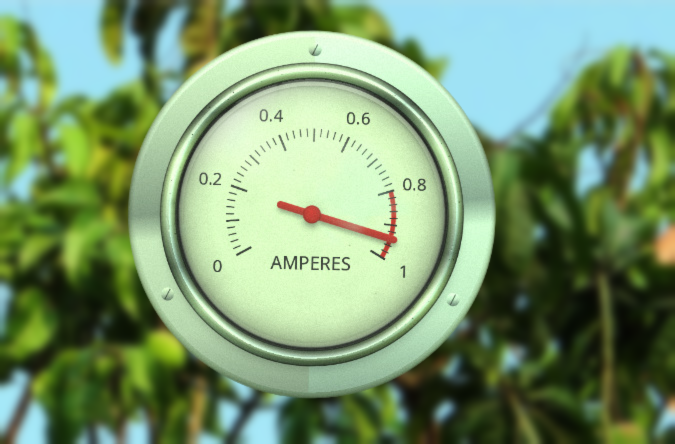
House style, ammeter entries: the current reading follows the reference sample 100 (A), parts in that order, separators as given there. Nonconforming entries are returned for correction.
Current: 0.94 (A)
